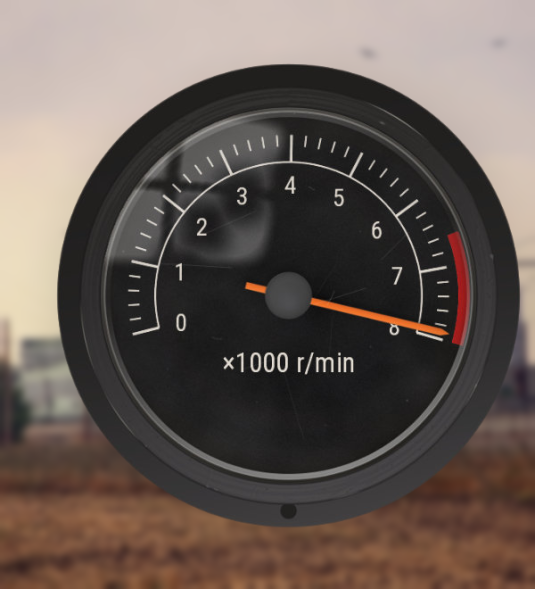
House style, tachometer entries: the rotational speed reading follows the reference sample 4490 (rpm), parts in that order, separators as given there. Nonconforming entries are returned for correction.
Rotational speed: 7900 (rpm)
